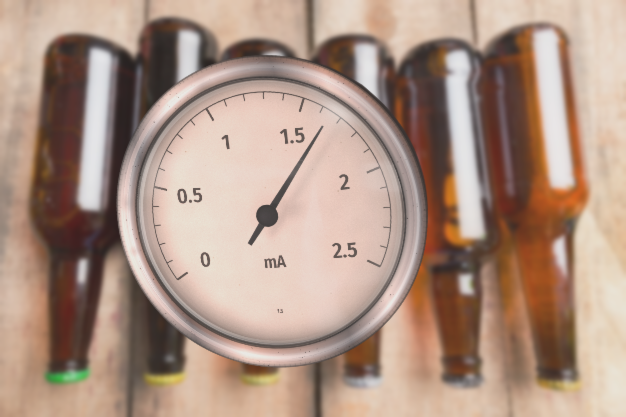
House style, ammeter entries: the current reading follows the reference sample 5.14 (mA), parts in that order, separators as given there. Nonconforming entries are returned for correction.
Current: 1.65 (mA)
